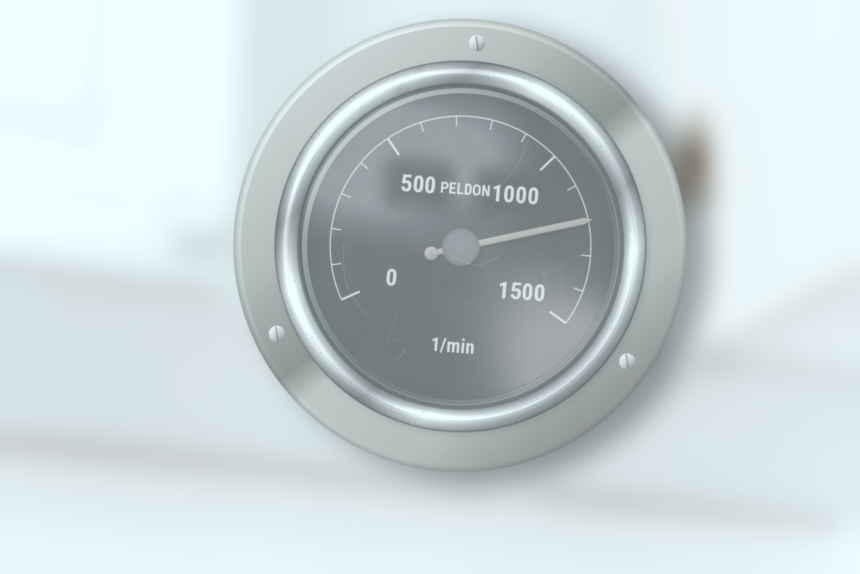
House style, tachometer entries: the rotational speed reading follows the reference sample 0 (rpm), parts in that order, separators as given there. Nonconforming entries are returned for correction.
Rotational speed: 1200 (rpm)
